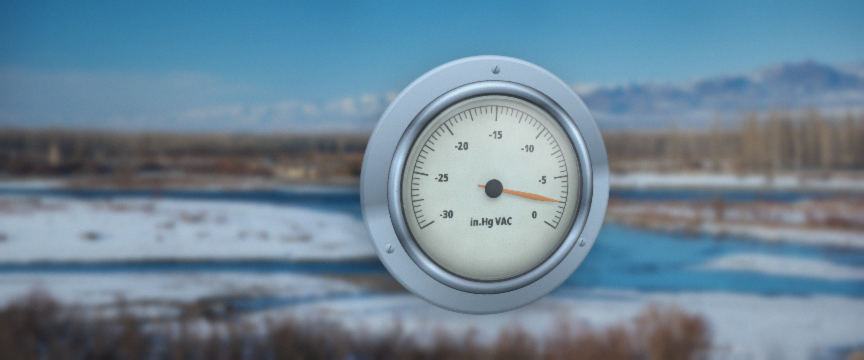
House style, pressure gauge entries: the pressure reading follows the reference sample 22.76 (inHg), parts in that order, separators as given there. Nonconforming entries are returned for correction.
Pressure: -2.5 (inHg)
